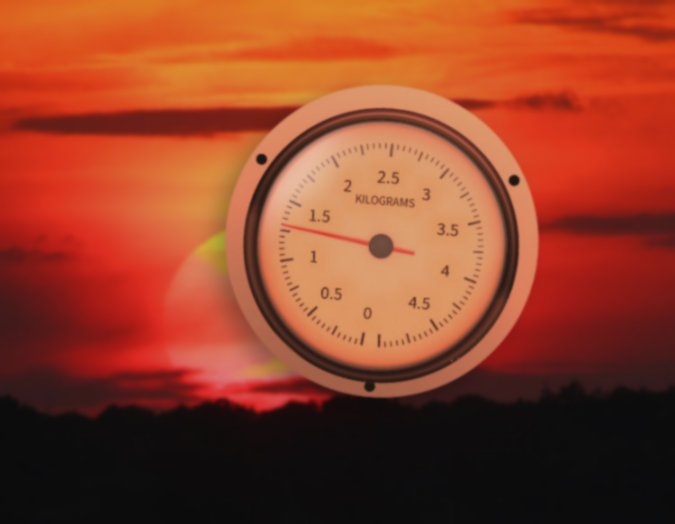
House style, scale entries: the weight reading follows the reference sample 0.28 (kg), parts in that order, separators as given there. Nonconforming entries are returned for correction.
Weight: 1.3 (kg)
